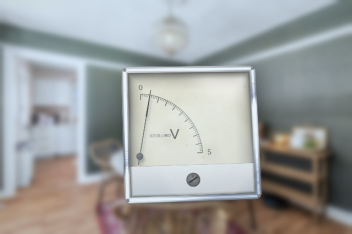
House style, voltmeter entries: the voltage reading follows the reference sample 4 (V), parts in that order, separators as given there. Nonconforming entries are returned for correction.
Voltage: 0.5 (V)
